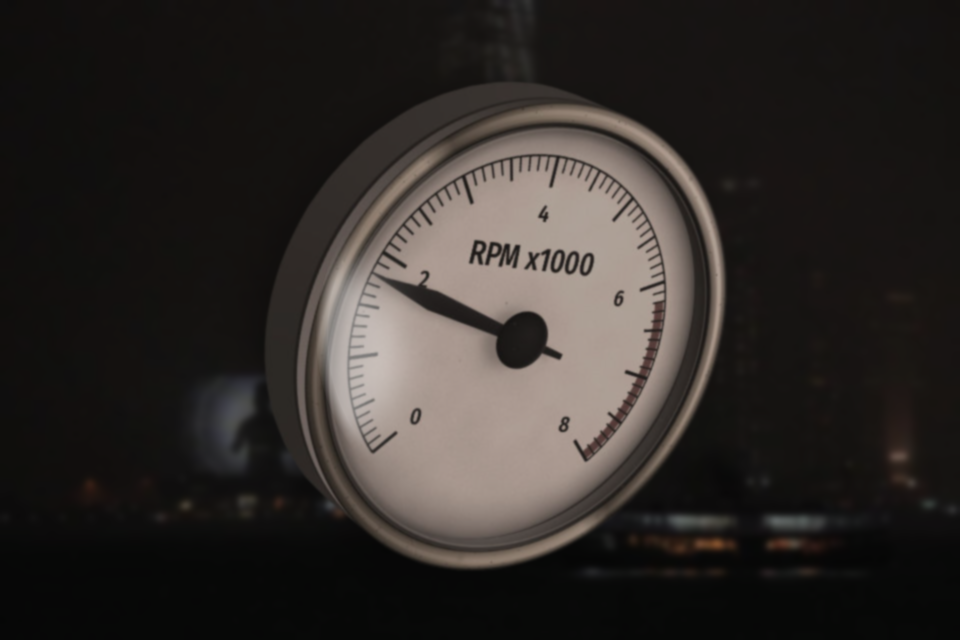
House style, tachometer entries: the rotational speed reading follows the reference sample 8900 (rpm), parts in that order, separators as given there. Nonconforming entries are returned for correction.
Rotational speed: 1800 (rpm)
